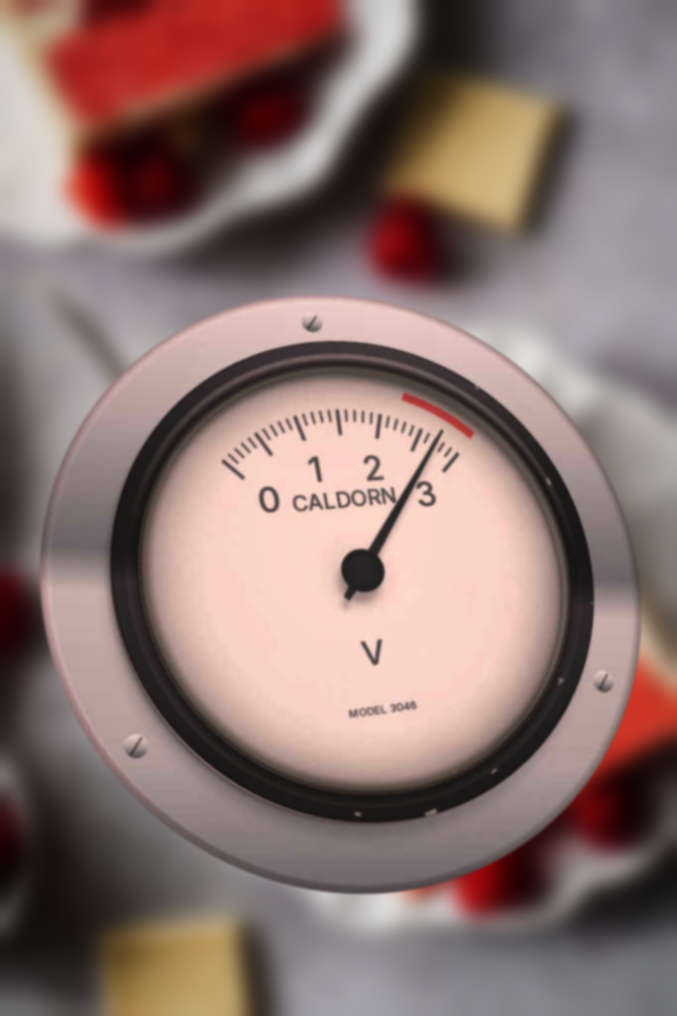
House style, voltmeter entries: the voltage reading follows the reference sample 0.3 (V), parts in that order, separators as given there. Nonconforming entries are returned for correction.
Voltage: 2.7 (V)
